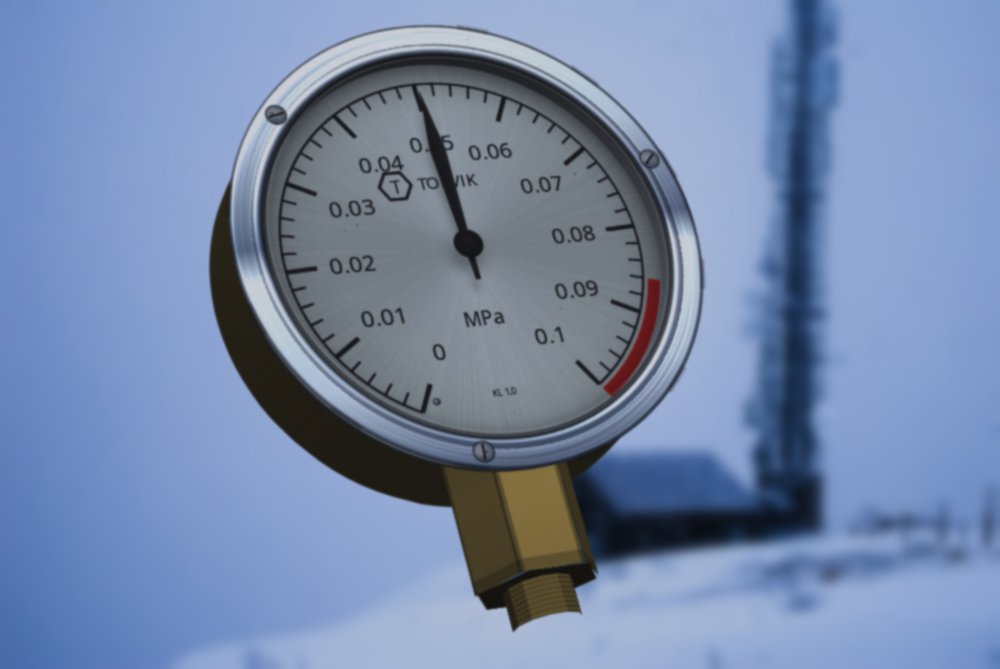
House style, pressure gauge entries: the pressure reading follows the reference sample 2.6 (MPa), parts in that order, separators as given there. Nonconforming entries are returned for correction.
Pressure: 0.05 (MPa)
